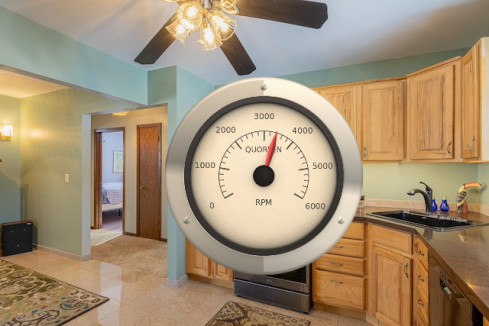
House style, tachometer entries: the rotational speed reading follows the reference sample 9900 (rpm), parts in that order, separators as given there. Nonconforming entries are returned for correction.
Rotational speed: 3400 (rpm)
